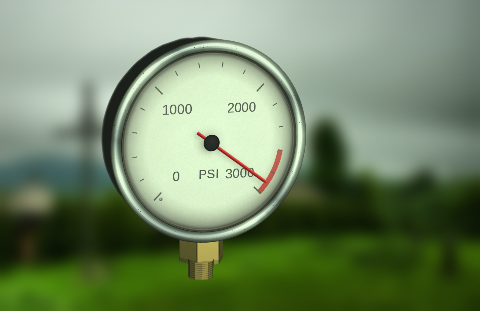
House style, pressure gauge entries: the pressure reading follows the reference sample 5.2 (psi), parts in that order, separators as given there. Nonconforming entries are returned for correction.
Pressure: 2900 (psi)
